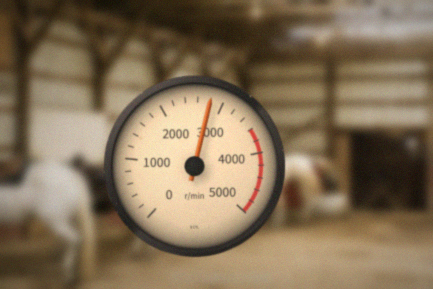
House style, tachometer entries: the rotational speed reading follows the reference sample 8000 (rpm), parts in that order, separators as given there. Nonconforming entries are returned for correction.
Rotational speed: 2800 (rpm)
